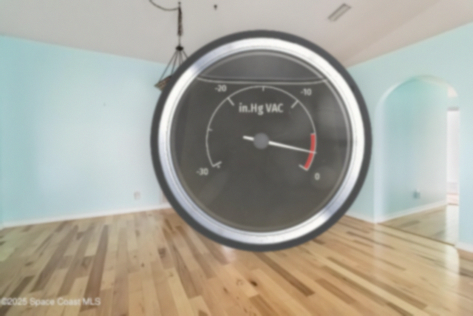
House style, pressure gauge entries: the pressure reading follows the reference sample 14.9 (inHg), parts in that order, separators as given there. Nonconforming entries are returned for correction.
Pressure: -2.5 (inHg)
